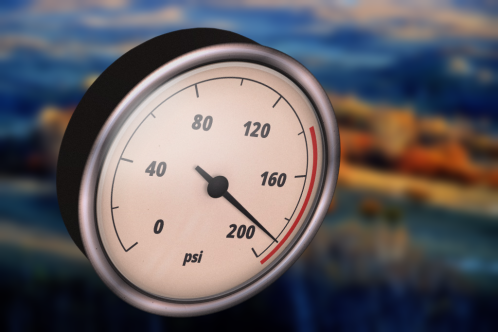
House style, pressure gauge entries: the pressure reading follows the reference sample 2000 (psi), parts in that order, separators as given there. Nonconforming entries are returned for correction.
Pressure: 190 (psi)
